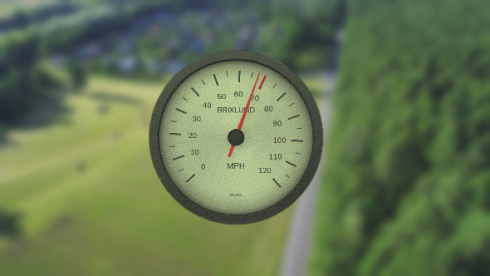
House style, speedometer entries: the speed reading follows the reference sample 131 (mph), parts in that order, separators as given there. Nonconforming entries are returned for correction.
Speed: 67.5 (mph)
